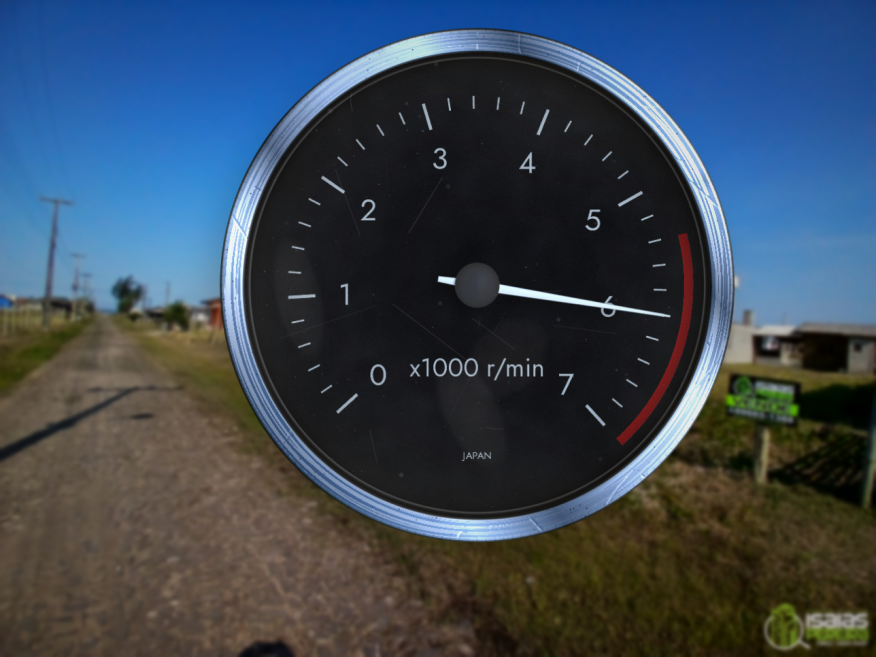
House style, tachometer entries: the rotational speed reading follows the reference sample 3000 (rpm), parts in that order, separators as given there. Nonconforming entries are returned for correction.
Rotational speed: 6000 (rpm)
